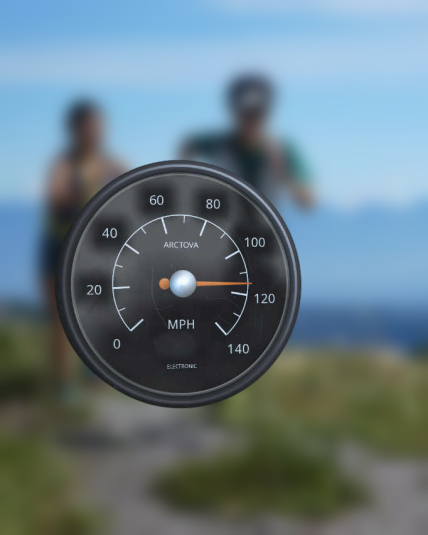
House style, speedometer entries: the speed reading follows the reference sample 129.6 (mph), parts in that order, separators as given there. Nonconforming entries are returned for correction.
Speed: 115 (mph)
